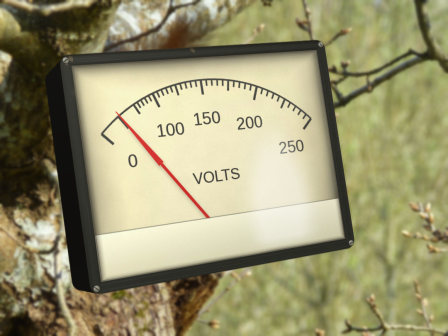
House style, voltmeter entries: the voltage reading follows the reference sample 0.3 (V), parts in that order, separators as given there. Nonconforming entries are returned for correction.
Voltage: 50 (V)
